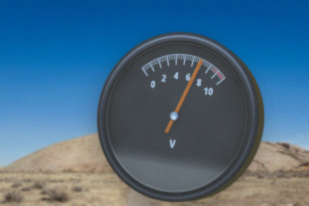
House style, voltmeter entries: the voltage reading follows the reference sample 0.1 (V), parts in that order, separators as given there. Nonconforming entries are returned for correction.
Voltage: 7 (V)
